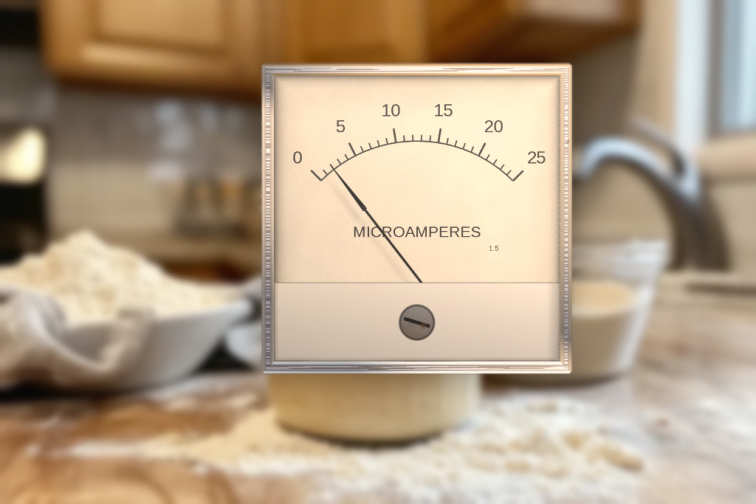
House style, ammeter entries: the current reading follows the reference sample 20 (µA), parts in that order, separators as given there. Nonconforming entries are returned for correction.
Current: 2 (µA)
